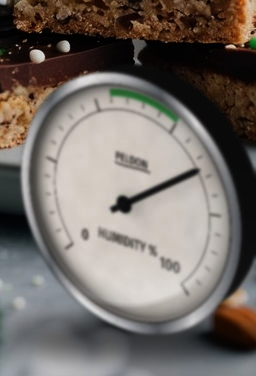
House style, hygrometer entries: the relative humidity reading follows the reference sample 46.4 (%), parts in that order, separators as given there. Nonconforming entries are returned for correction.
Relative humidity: 70 (%)
